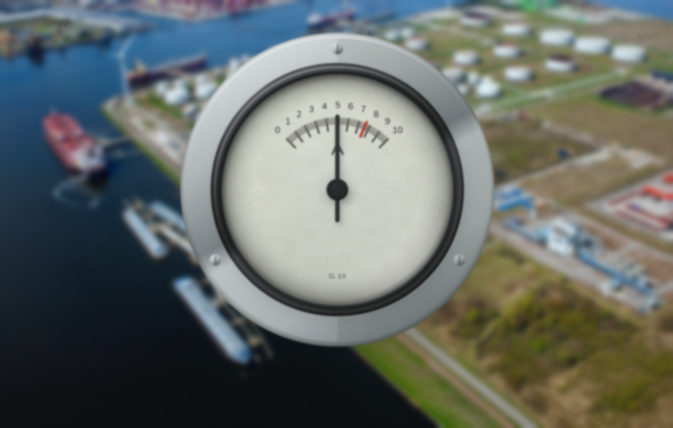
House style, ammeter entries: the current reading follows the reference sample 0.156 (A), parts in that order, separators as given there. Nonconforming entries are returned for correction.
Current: 5 (A)
